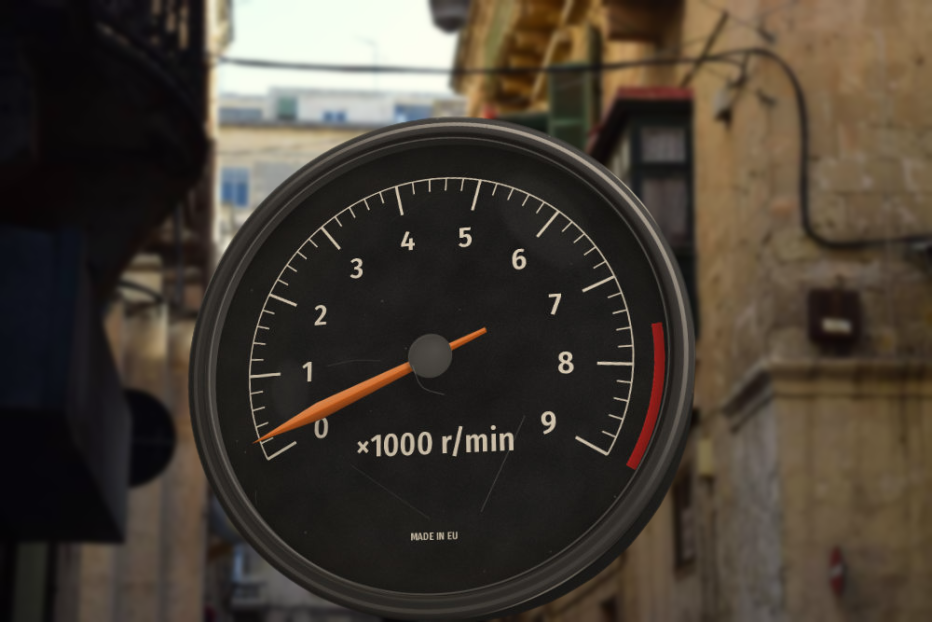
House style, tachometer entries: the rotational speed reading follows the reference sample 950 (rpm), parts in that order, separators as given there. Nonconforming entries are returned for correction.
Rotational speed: 200 (rpm)
